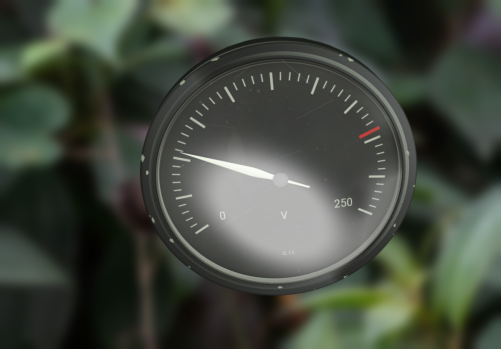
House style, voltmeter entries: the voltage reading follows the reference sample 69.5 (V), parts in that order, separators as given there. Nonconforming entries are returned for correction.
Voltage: 55 (V)
